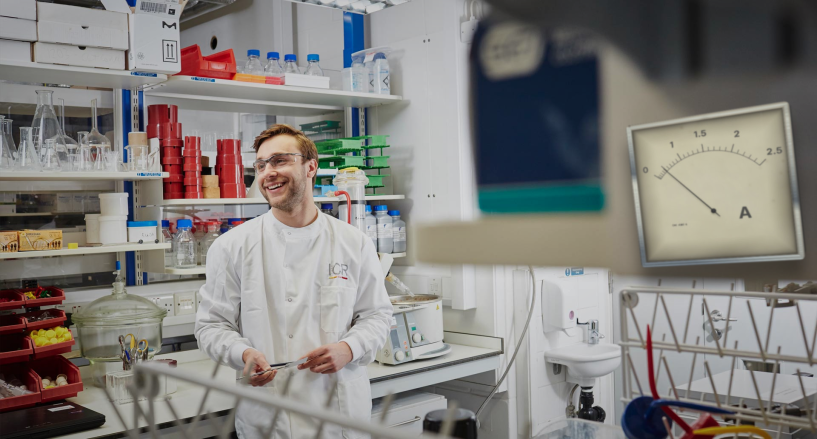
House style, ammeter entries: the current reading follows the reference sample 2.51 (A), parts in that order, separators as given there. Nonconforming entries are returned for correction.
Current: 0.5 (A)
